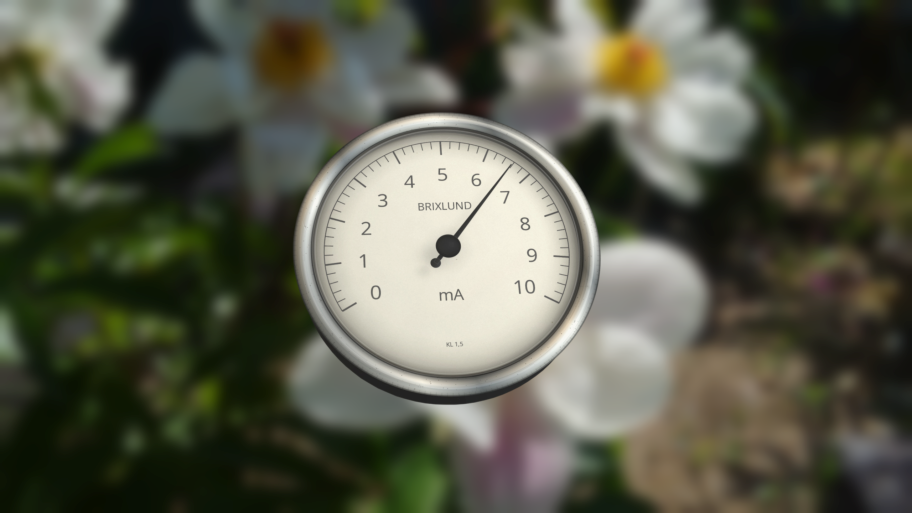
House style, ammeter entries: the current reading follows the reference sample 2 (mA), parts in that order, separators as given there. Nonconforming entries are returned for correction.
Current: 6.6 (mA)
